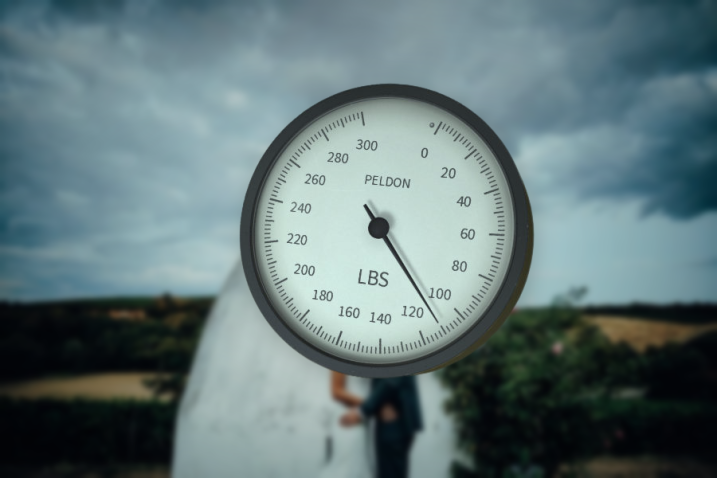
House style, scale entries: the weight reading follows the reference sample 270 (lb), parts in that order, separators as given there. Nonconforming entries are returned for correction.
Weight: 110 (lb)
